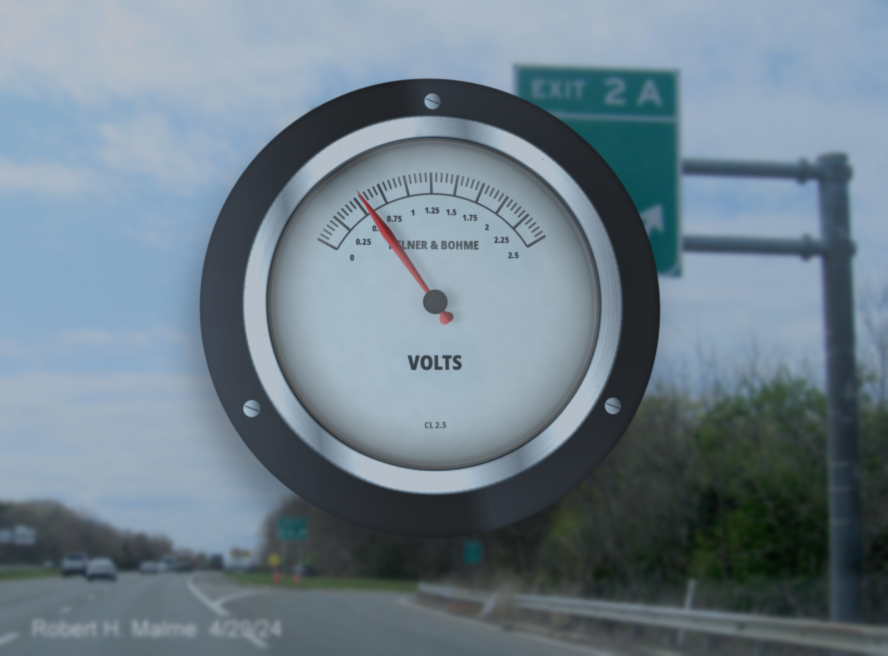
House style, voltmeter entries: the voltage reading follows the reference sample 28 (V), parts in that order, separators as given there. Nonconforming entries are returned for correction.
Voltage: 0.55 (V)
